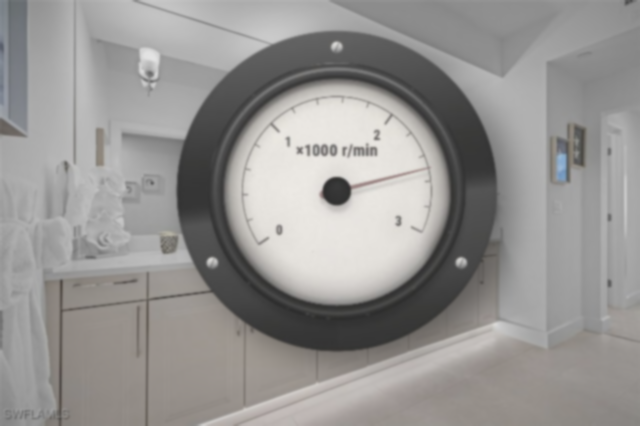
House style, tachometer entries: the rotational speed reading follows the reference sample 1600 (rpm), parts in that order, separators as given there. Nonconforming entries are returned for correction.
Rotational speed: 2500 (rpm)
